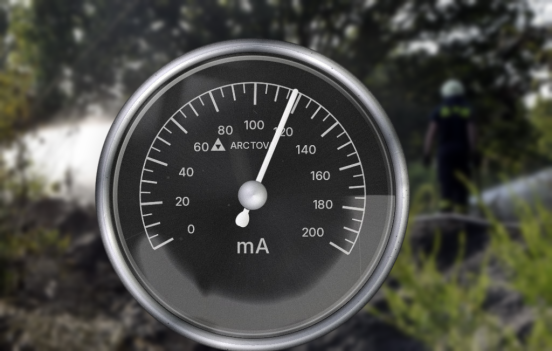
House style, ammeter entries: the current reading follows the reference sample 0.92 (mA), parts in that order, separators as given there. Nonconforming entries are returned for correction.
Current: 117.5 (mA)
